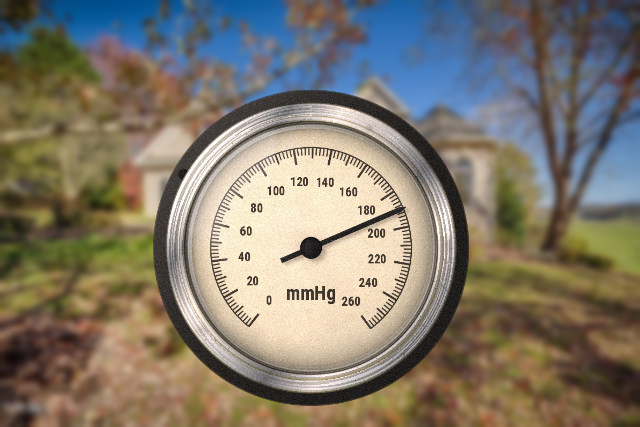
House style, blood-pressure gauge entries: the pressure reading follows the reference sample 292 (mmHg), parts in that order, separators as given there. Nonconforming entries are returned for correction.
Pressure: 190 (mmHg)
